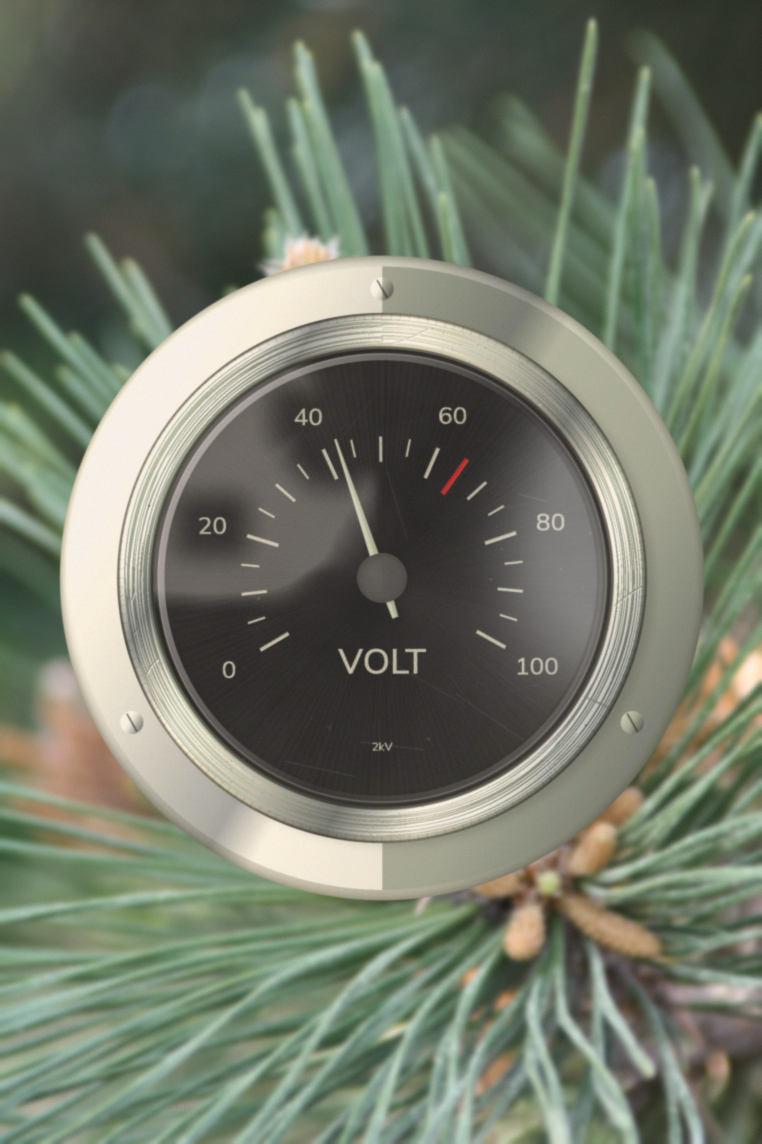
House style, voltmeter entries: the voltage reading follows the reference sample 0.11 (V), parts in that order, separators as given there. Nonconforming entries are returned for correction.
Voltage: 42.5 (V)
